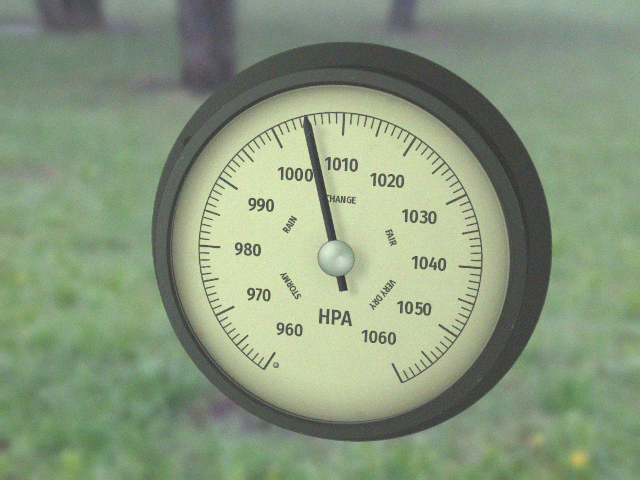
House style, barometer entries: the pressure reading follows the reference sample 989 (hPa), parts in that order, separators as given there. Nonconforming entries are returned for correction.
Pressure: 1005 (hPa)
